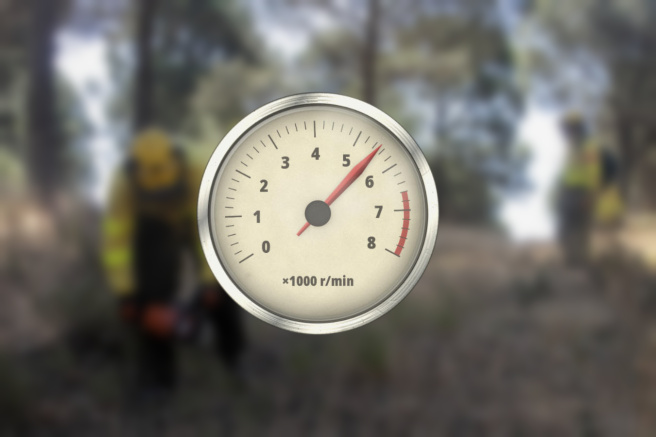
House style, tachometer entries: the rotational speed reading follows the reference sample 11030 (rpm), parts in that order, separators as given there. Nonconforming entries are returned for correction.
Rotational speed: 5500 (rpm)
